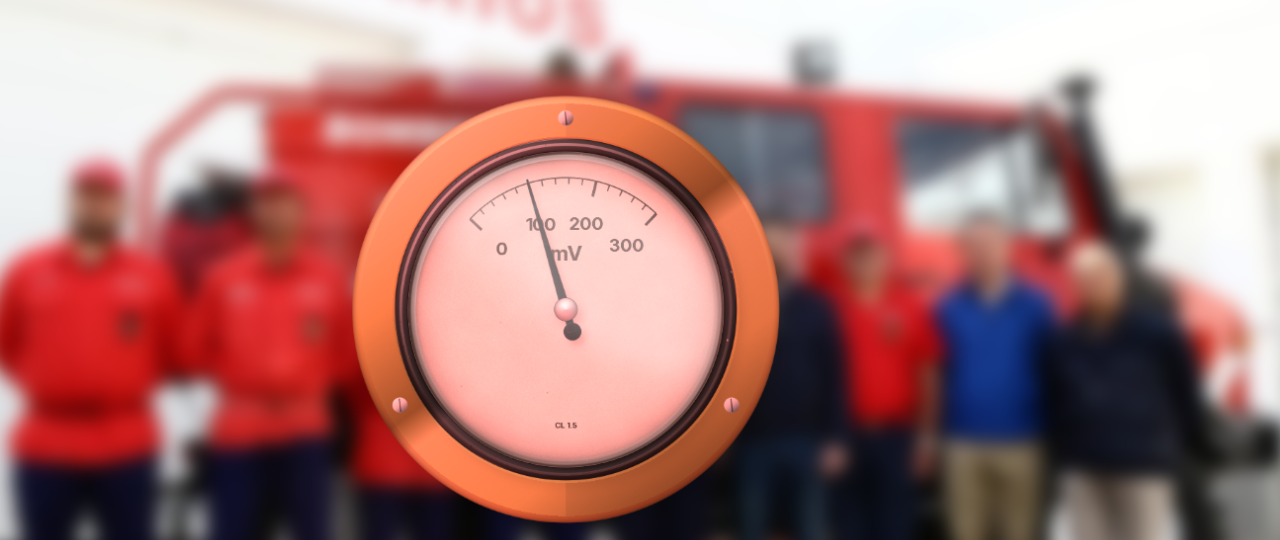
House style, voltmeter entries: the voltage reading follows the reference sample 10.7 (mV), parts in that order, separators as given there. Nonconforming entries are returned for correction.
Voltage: 100 (mV)
